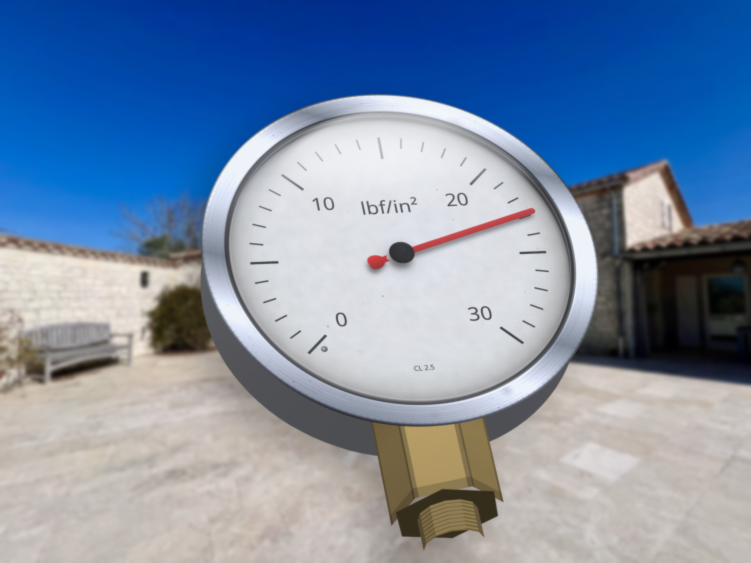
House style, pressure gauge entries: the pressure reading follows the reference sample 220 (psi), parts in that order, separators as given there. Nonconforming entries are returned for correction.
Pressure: 23 (psi)
